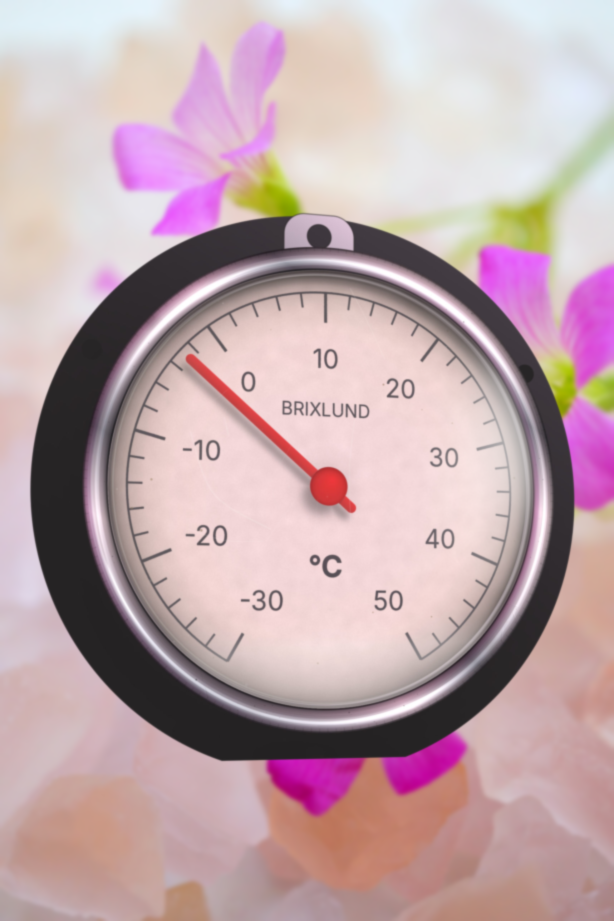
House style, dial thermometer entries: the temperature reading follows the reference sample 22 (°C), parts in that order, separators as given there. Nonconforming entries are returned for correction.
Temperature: -3 (°C)
